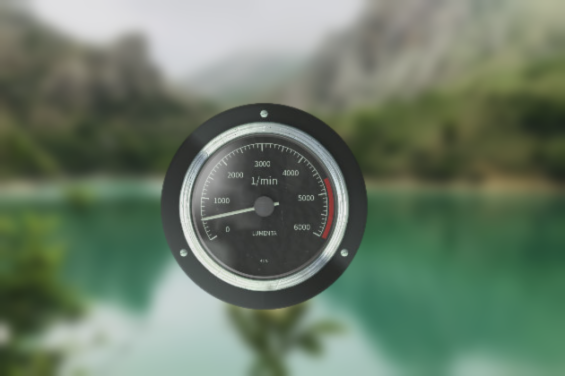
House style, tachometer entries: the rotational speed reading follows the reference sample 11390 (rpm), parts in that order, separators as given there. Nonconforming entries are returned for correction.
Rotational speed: 500 (rpm)
